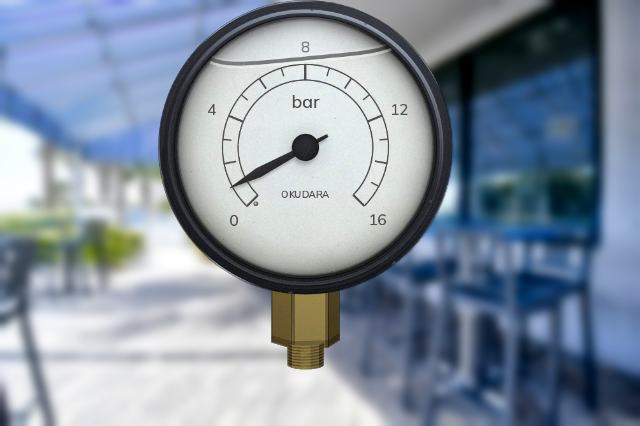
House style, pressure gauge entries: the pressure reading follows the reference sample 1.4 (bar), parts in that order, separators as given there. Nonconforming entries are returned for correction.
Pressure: 1 (bar)
